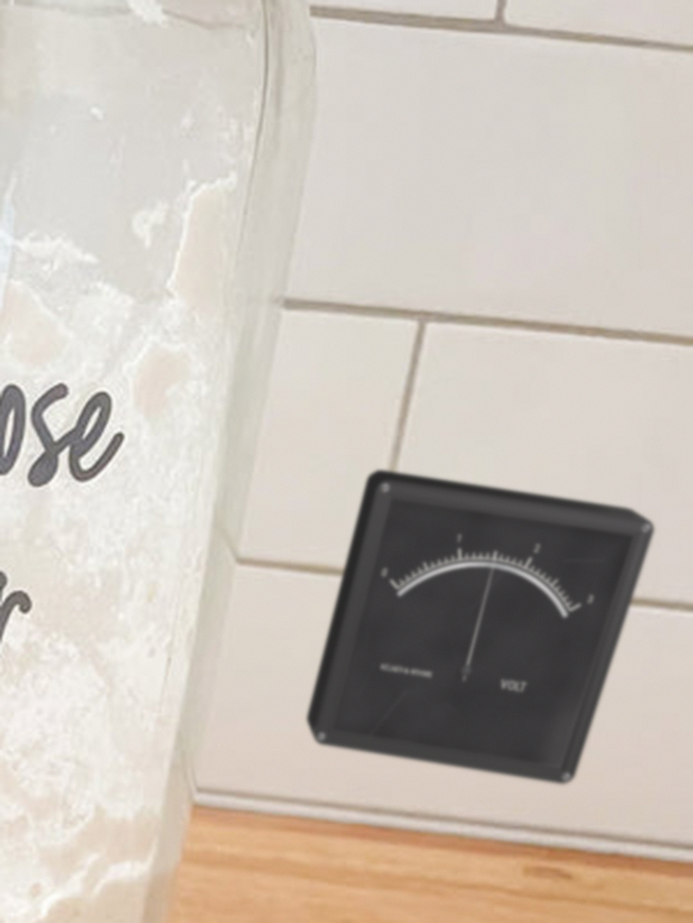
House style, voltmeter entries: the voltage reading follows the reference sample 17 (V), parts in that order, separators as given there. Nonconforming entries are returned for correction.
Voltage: 1.5 (V)
